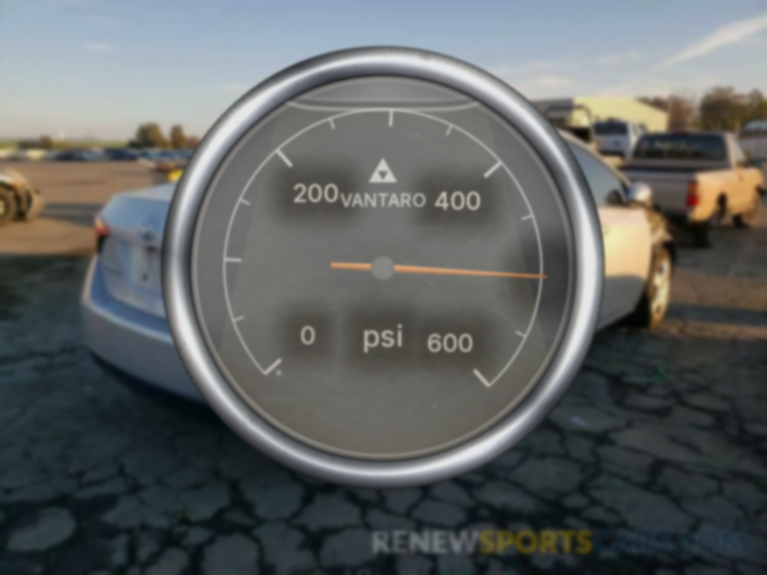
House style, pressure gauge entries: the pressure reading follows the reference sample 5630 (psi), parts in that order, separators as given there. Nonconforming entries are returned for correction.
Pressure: 500 (psi)
